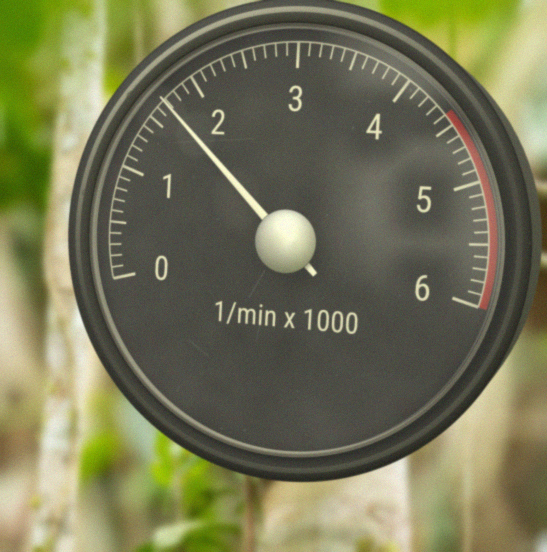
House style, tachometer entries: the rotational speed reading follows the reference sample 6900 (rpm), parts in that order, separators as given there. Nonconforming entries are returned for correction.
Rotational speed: 1700 (rpm)
